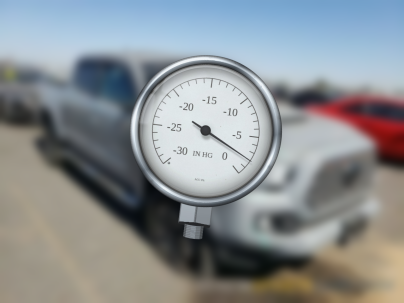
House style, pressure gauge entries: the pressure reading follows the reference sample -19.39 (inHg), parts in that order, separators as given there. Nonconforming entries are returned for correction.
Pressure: -2 (inHg)
